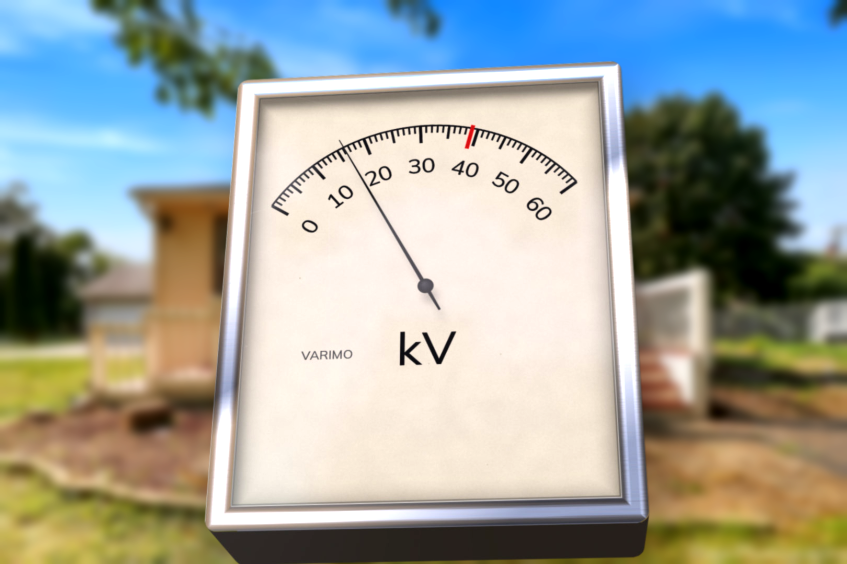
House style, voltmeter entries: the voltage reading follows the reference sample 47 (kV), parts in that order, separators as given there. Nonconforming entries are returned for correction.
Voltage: 16 (kV)
